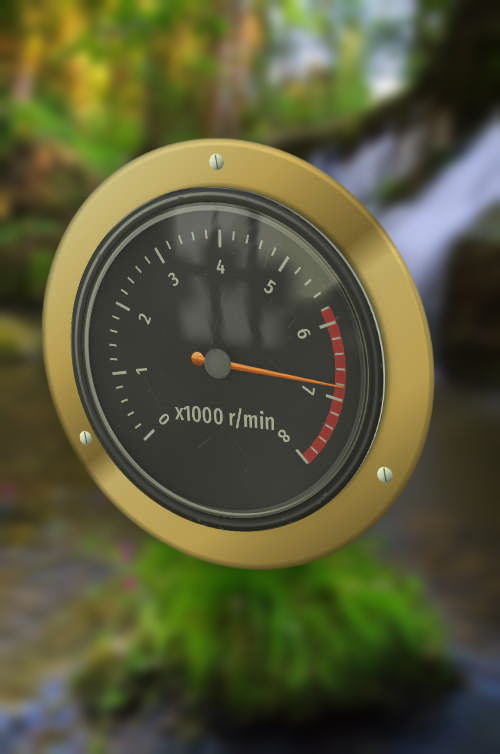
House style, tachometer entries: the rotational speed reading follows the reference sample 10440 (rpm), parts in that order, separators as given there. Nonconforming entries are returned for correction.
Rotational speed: 6800 (rpm)
